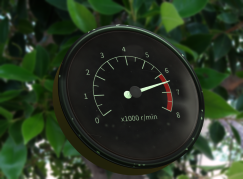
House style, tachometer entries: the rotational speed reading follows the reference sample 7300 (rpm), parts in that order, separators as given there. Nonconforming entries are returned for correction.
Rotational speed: 6500 (rpm)
